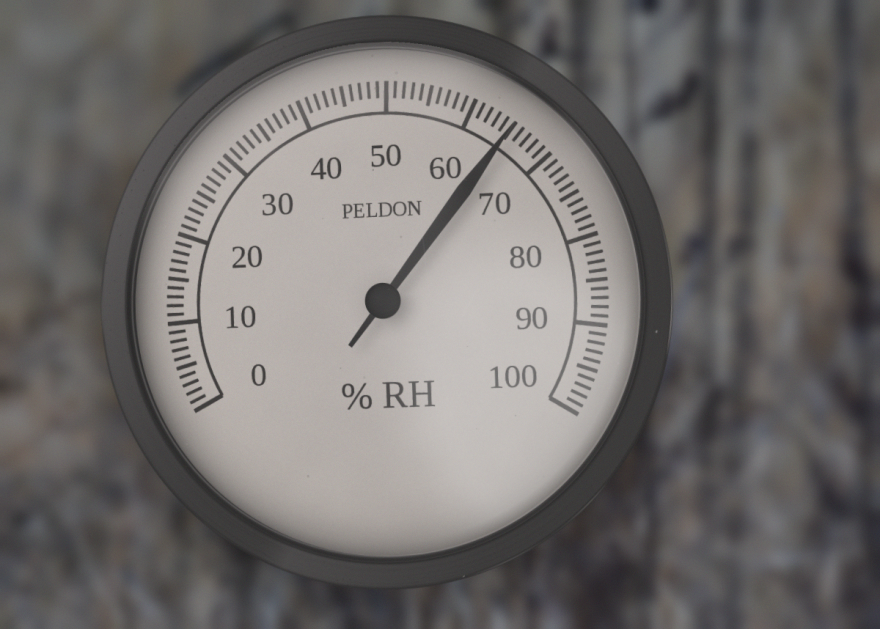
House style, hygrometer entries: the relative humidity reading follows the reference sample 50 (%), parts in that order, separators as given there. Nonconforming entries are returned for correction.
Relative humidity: 65 (%)
